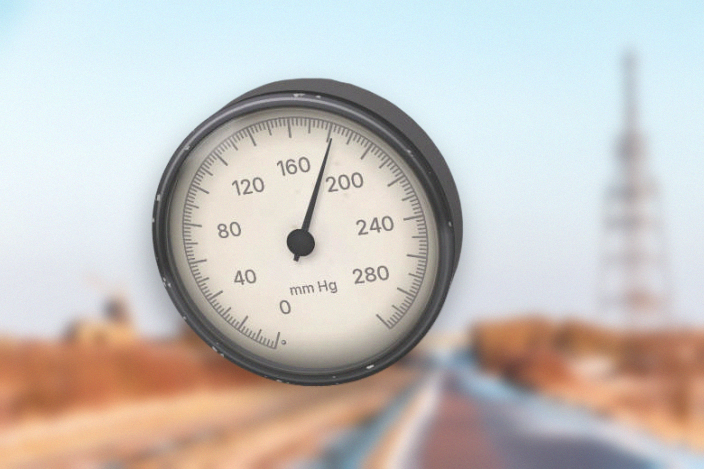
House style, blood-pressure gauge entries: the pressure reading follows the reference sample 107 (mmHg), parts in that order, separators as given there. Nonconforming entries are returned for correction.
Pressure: 182 (mmHg)
